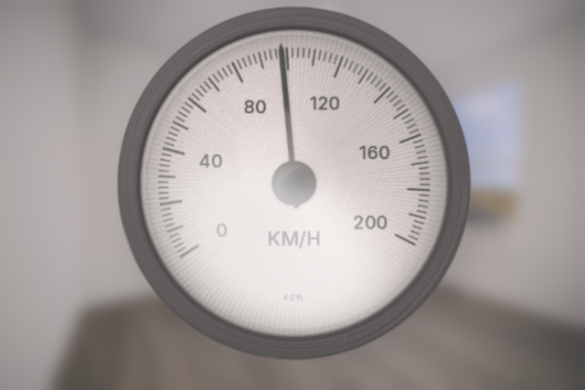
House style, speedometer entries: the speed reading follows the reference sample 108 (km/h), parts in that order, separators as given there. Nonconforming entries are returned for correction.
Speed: 98 (km/h)
